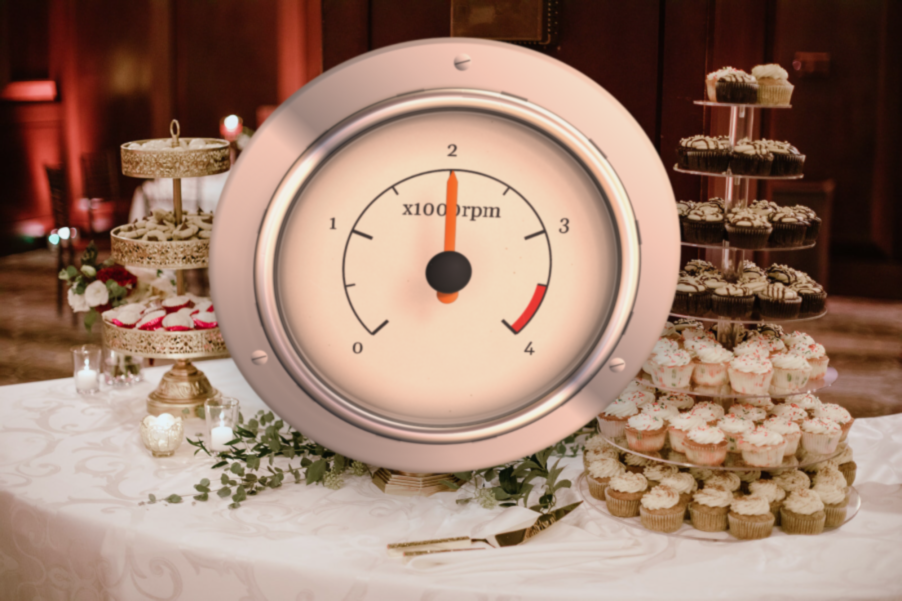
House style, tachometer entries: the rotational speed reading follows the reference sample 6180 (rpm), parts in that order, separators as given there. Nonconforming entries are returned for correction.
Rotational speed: 2000 (rpm)
